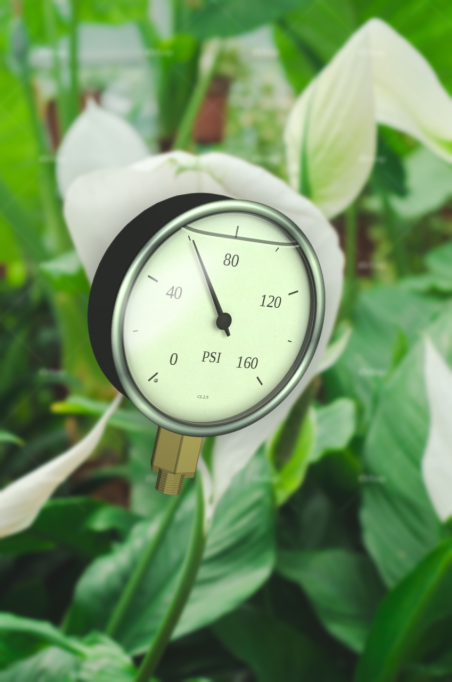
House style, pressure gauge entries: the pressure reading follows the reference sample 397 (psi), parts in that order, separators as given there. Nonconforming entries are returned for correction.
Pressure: 60 (psi)
